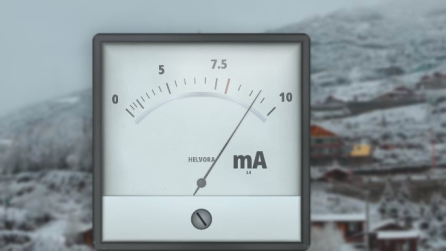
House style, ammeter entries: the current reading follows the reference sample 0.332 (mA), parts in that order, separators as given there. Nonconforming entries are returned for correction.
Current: 9.25 (mA)
